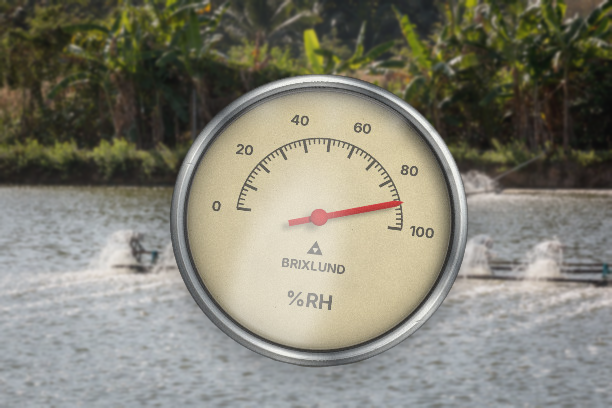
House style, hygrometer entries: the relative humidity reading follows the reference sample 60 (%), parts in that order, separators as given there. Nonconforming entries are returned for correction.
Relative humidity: 90 (%)
